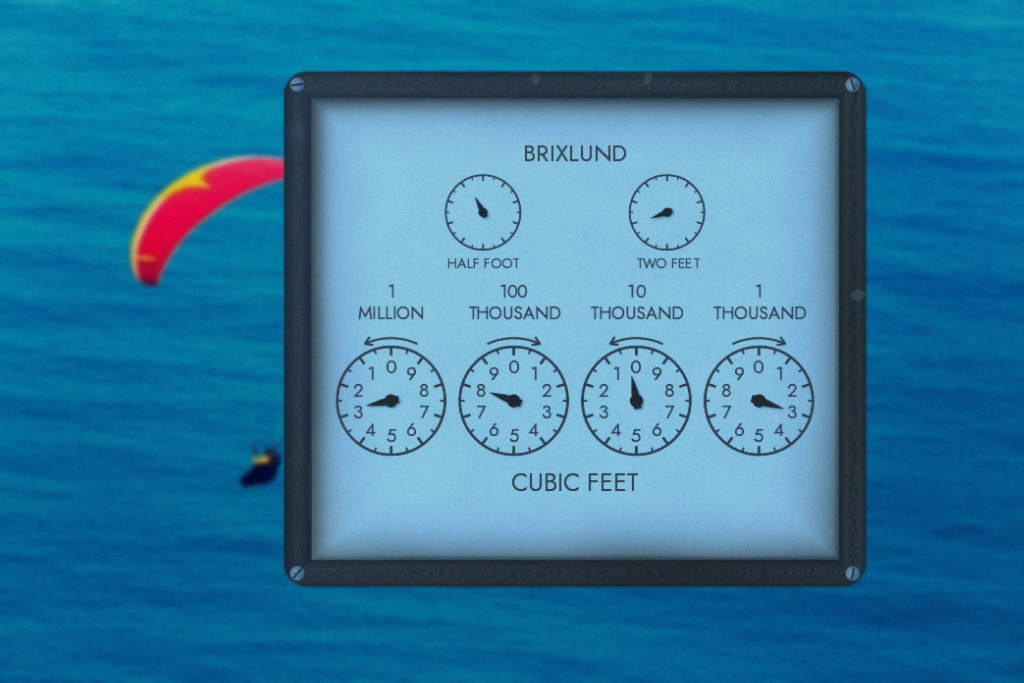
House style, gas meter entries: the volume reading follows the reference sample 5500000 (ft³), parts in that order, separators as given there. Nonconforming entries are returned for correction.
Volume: 280300 (ft³)
